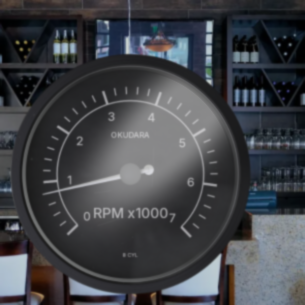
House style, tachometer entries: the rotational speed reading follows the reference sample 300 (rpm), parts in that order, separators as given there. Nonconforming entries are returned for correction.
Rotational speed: 800 (rpm)
